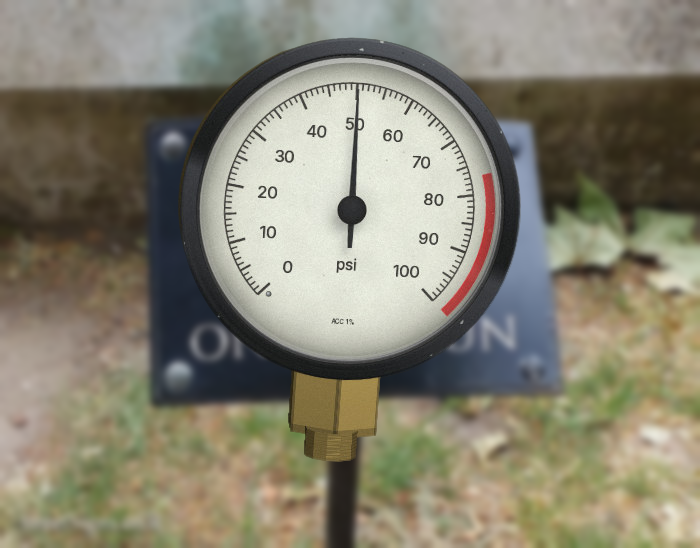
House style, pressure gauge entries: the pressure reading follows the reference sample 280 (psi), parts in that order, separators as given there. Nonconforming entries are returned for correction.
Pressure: 50 (psi)
